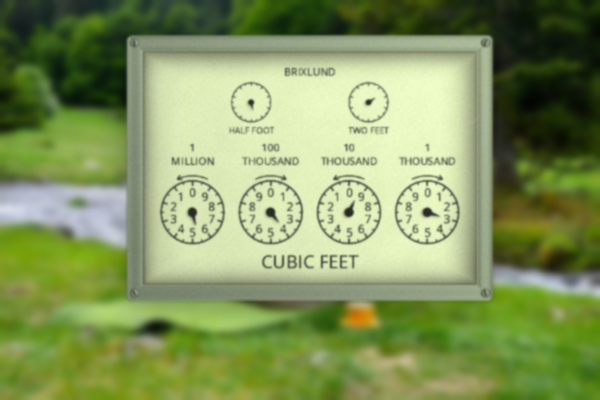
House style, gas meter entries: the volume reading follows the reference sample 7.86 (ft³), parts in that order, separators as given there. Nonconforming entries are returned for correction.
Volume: 539300 (ft³)
